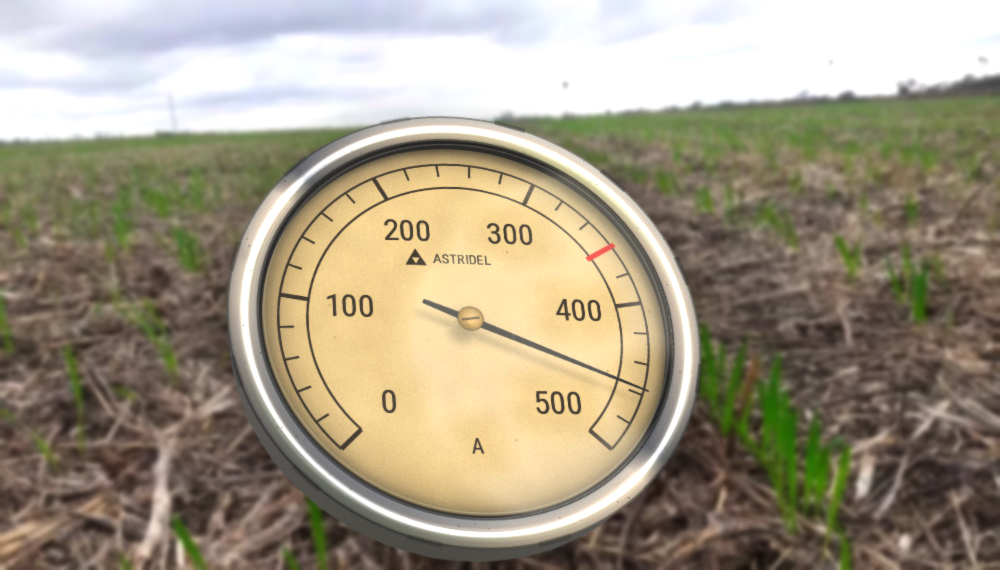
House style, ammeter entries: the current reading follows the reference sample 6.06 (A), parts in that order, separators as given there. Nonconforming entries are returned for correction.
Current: 460 (A)
